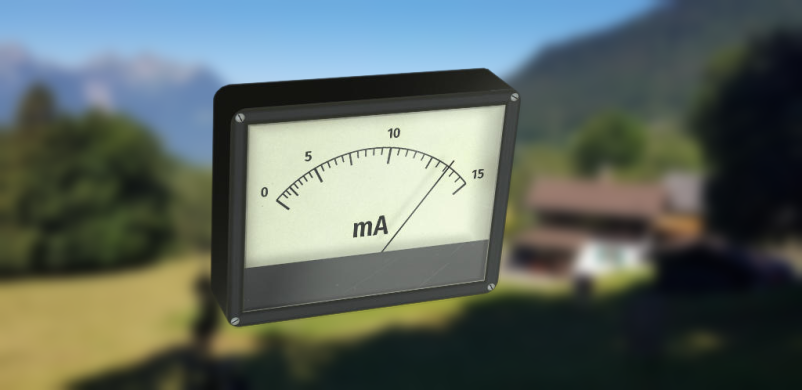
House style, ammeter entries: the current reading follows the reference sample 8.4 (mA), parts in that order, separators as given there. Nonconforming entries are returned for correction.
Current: 13.5 (mA)
